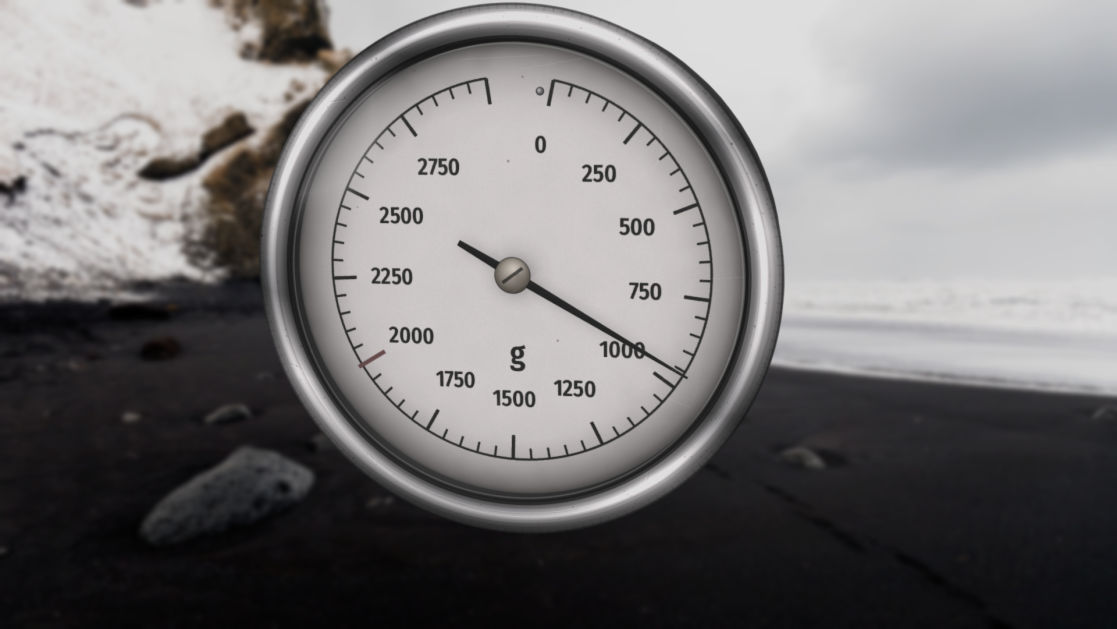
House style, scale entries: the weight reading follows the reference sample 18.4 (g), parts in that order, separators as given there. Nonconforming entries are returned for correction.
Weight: 950 (g)
